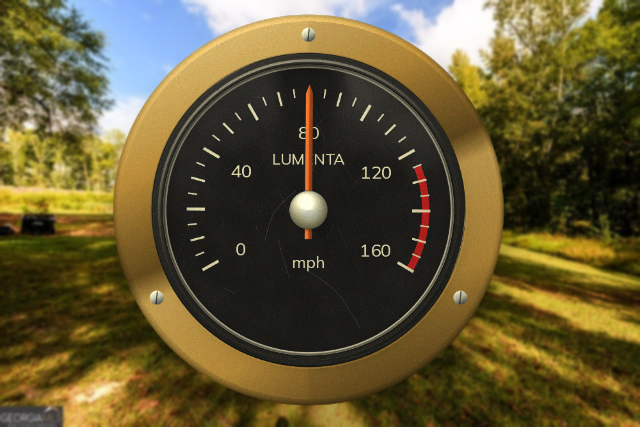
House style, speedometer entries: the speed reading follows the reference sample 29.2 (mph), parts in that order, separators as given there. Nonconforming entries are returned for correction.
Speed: 80 (mph)
